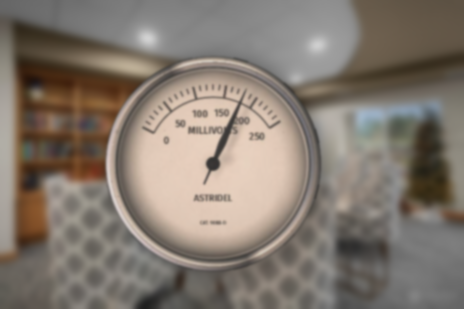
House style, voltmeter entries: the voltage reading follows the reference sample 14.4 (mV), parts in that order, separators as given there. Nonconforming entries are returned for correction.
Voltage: 180 (mV)
